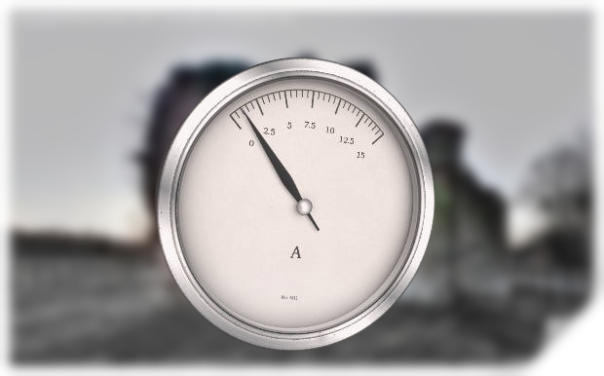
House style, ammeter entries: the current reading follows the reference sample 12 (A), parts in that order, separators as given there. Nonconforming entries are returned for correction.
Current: 1 (A)
